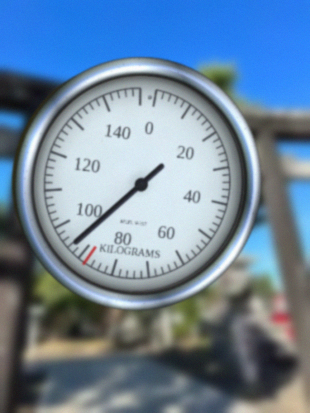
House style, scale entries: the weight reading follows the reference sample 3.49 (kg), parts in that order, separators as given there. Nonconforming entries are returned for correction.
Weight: 94 (kg)
